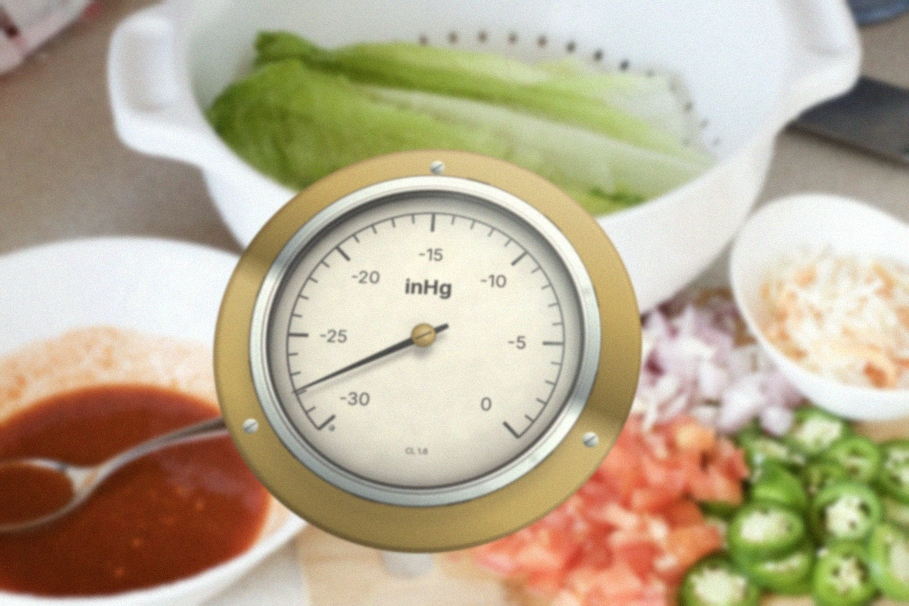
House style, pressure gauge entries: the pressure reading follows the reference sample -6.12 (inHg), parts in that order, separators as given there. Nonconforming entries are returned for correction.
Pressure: -28 (inHg)
